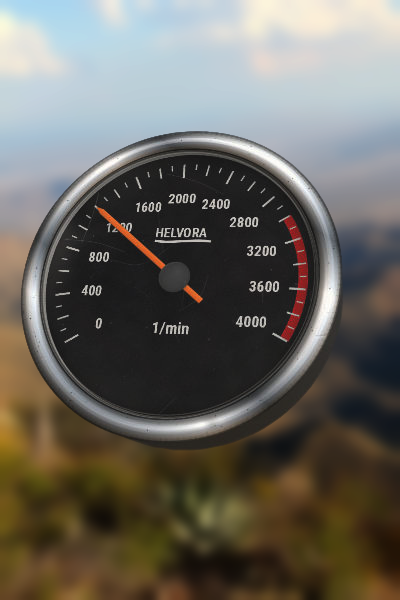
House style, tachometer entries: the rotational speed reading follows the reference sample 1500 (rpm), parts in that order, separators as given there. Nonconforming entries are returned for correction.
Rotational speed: 1200 (rpm)
